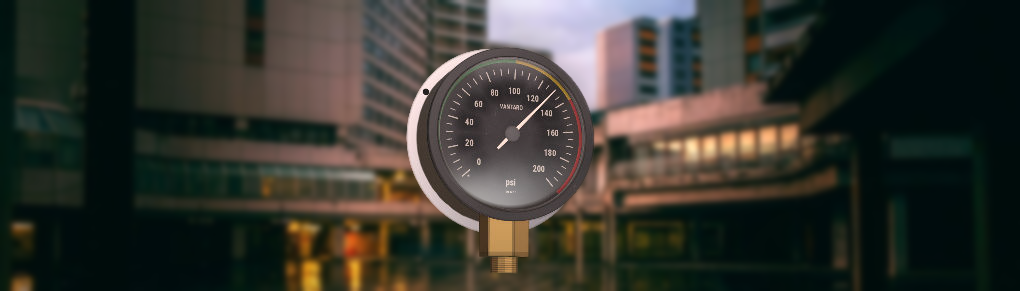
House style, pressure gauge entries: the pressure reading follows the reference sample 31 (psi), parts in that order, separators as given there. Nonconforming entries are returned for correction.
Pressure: 130 (psi)
